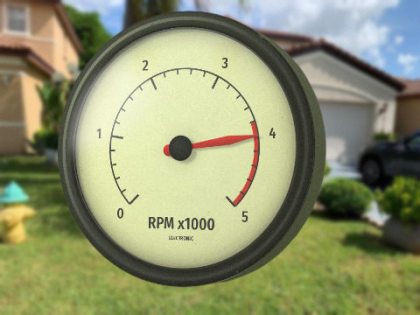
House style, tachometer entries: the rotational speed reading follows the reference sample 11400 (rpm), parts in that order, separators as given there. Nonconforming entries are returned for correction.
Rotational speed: 4000 (rpm)
